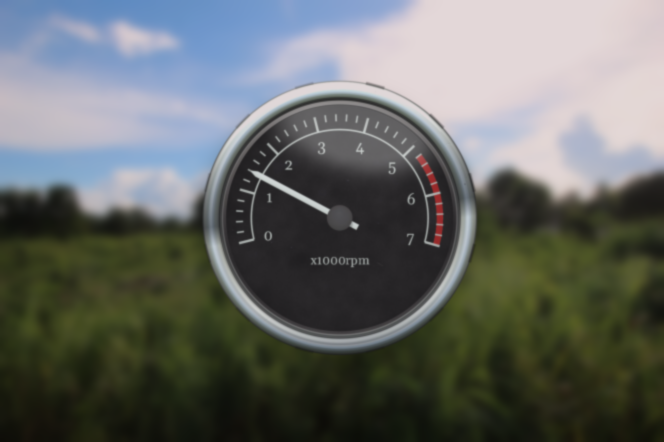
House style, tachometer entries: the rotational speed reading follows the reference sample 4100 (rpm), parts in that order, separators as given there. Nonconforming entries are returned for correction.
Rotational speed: 1400 (rpm)
